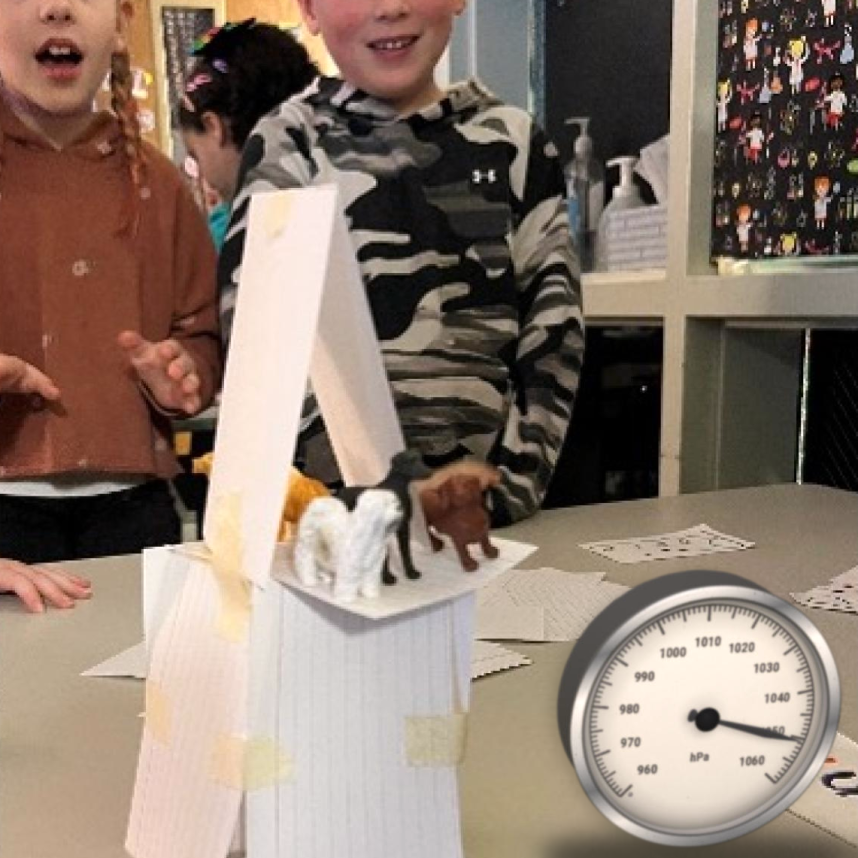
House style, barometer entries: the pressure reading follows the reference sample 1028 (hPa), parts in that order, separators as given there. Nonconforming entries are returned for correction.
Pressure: 1050 (hPa)
